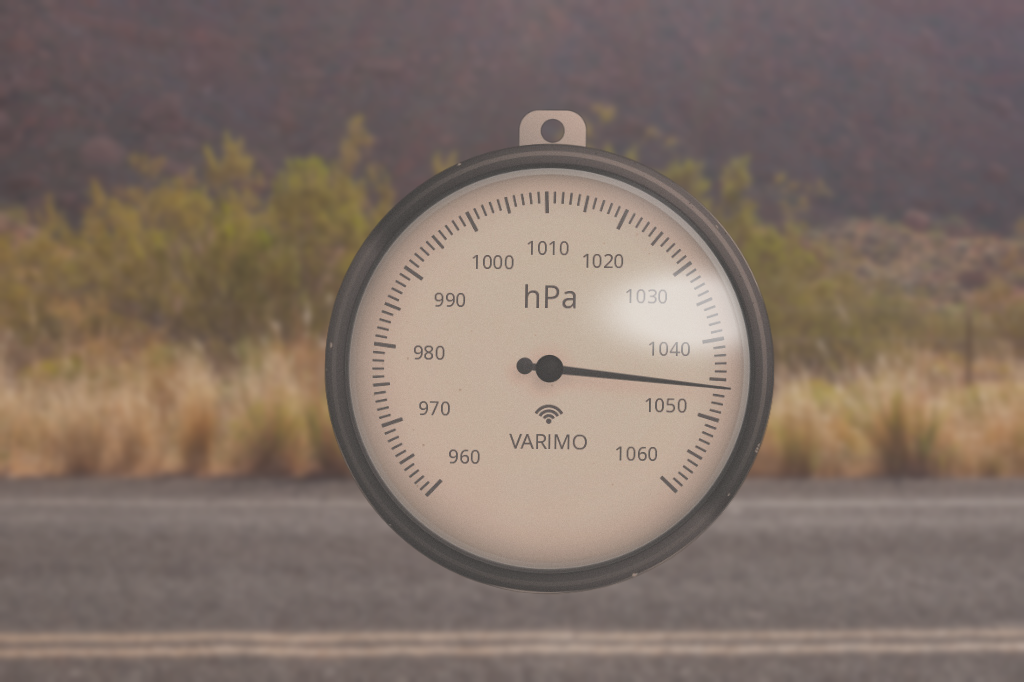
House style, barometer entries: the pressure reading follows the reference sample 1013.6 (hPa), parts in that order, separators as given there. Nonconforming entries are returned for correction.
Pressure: 1046 (hPa)
